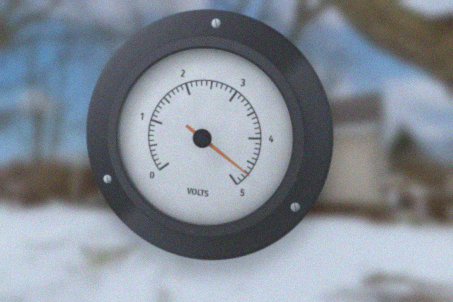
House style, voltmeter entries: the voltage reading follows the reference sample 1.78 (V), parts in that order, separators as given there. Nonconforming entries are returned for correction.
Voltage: 4.7 (V)
